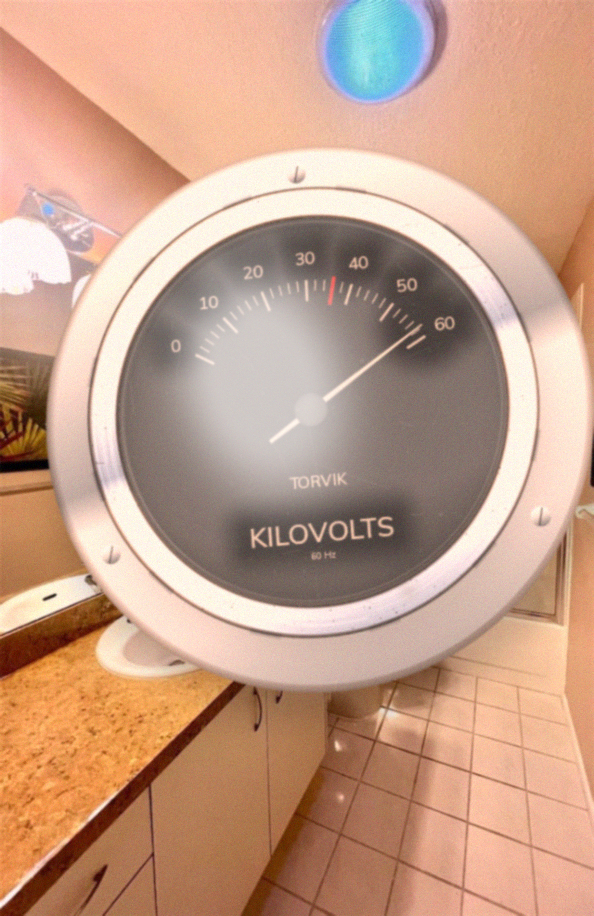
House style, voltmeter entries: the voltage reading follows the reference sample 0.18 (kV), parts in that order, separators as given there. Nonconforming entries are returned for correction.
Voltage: 58 (kV)
